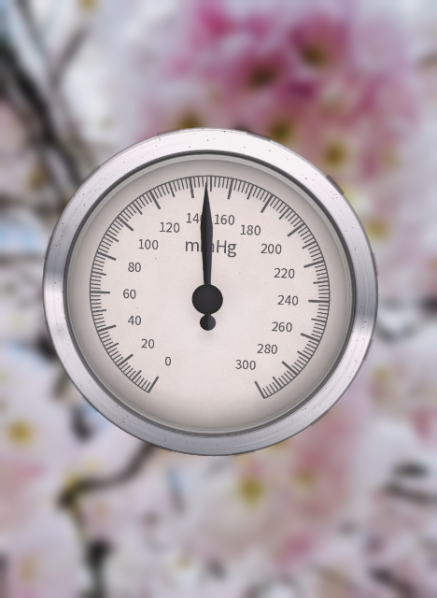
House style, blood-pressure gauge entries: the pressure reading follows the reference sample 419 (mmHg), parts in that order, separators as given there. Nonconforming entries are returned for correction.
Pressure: 148 (mmHg)
